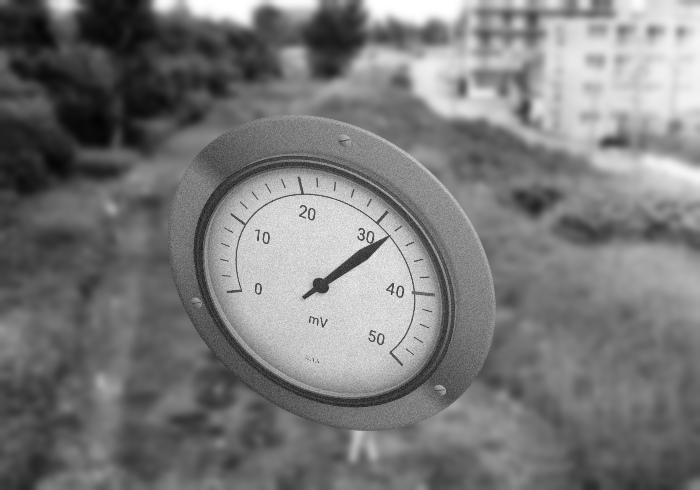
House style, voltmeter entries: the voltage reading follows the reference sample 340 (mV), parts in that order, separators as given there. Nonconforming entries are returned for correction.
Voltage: 32 (mV)
